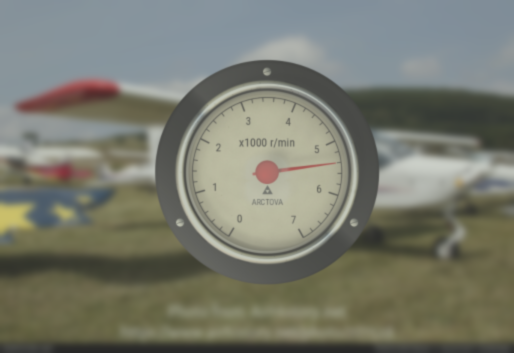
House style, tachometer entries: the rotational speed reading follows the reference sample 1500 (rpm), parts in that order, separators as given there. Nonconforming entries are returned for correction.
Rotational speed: 5400 (rpm)
